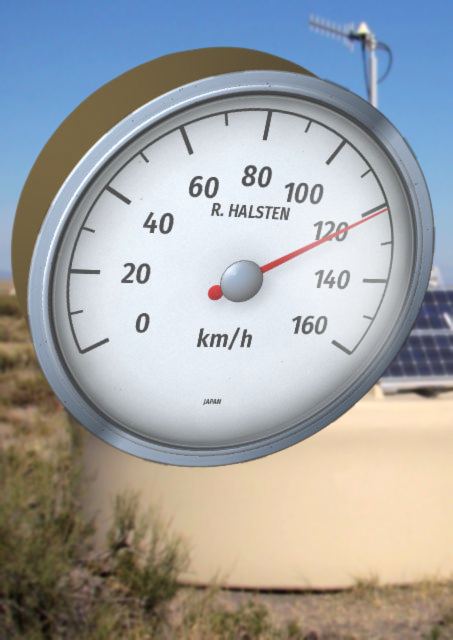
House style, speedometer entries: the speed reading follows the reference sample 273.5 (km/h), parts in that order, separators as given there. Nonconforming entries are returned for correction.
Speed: 120 (km/h)
